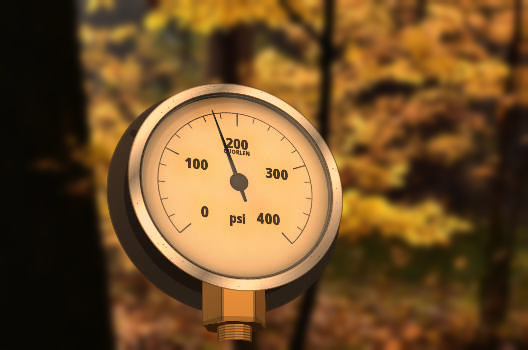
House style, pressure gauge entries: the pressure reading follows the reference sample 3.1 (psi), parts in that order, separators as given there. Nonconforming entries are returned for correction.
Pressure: 170 (psi)
